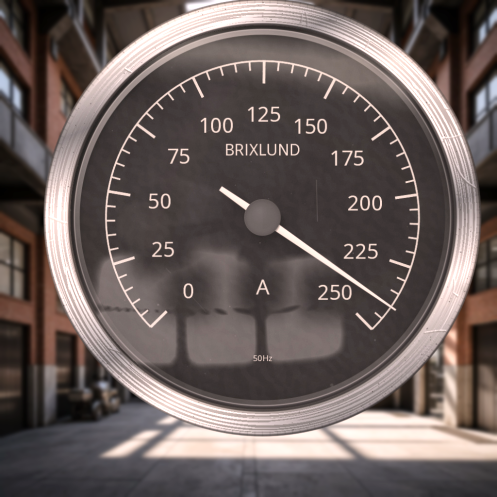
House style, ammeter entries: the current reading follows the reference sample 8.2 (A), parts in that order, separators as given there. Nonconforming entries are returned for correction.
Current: 240 (A)
